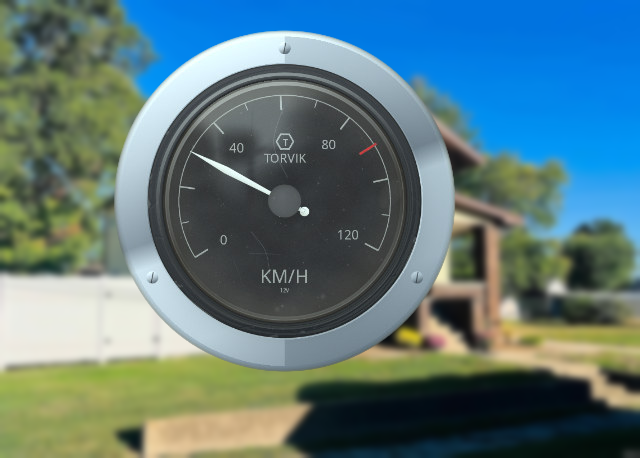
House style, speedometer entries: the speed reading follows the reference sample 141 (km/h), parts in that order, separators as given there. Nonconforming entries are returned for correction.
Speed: 30 (km/h)
